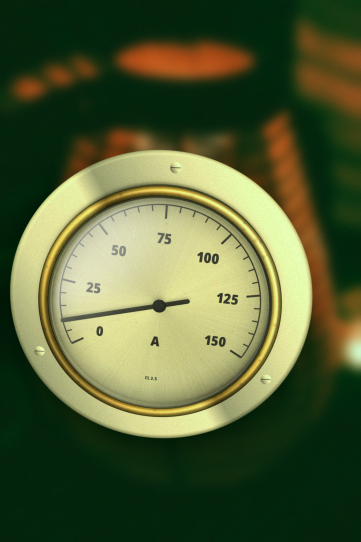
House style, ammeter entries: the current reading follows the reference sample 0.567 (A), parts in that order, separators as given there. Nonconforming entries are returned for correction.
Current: 10 (A)
